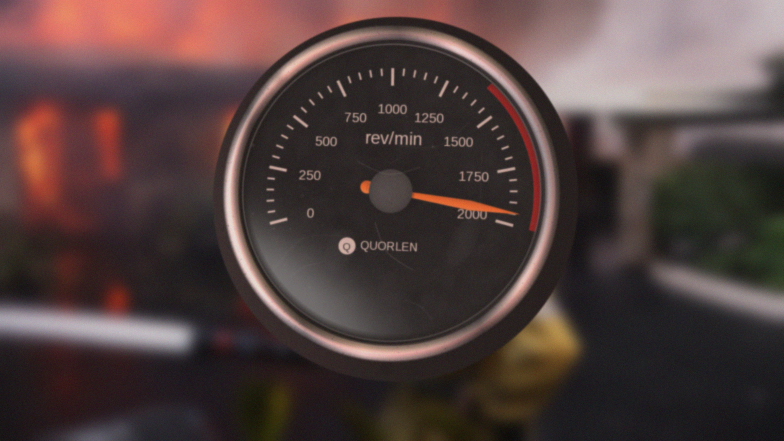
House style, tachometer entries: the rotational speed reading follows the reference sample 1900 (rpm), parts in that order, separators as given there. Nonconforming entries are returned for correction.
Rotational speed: 1950 (rpm)
